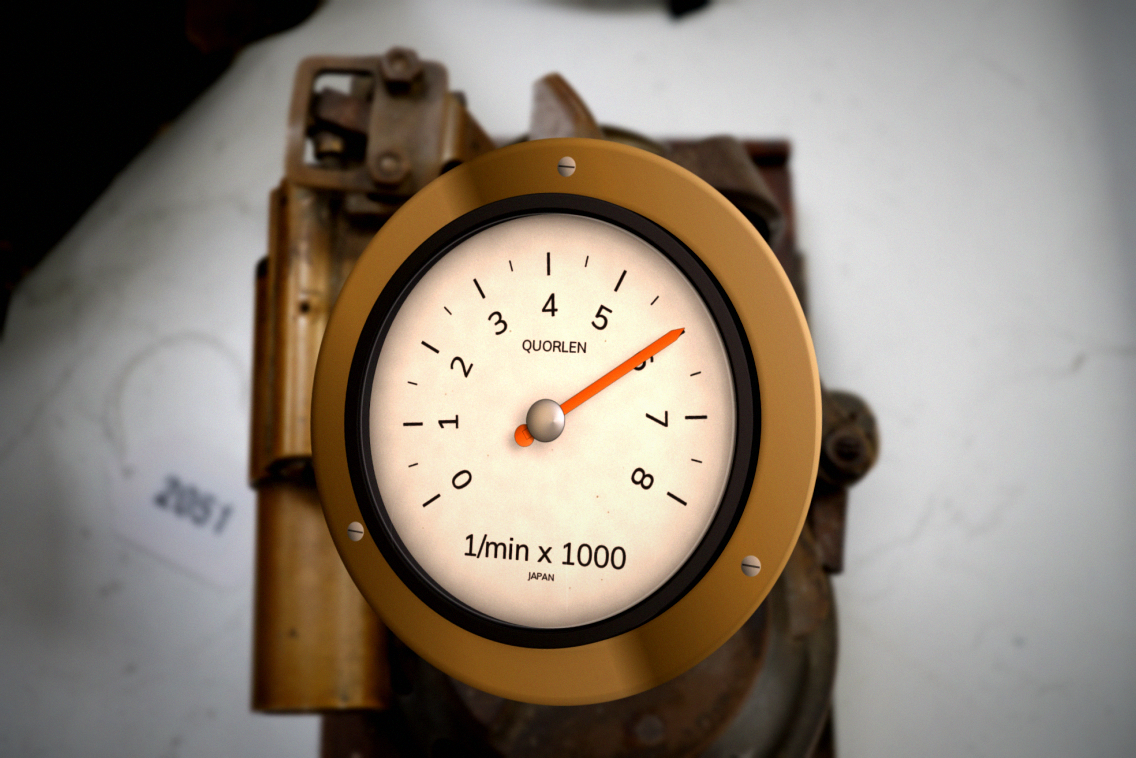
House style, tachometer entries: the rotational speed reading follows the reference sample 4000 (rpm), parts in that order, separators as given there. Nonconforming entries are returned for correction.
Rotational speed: 6000 (rpm)
